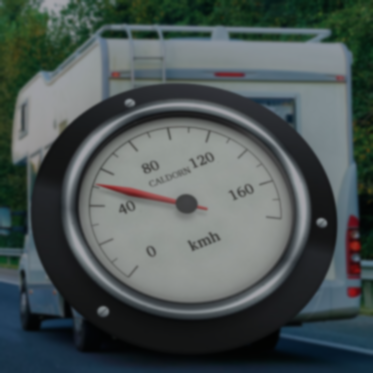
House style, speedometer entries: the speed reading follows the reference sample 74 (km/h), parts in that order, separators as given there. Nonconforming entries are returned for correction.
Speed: 50 (km/h)
